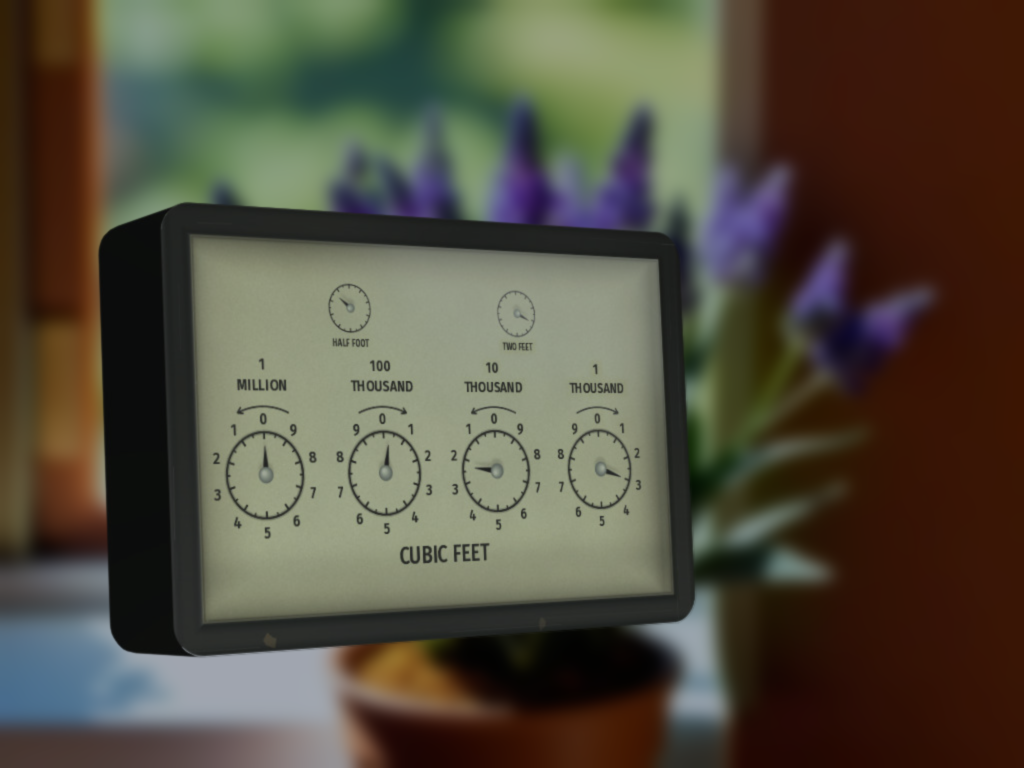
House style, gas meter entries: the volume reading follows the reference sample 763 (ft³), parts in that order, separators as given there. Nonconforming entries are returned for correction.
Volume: 2300 (ft³)
